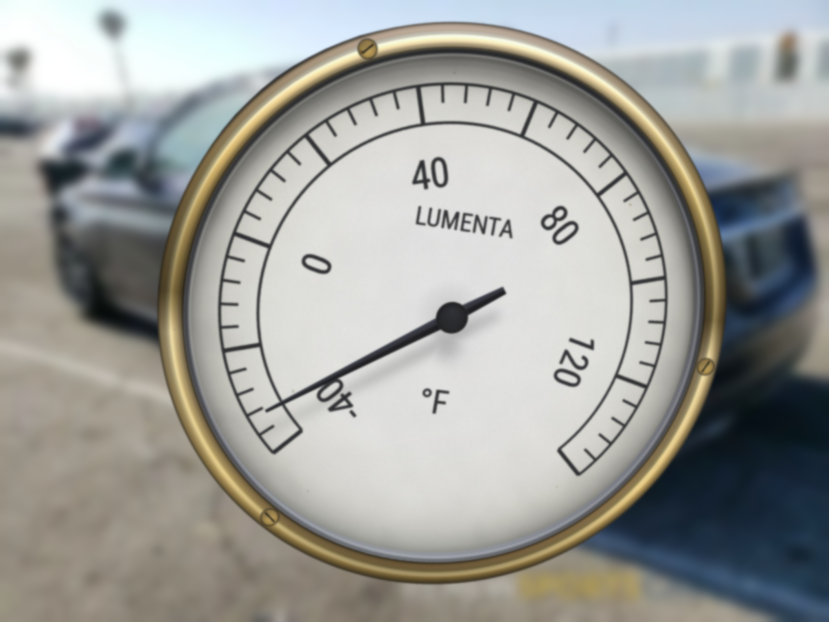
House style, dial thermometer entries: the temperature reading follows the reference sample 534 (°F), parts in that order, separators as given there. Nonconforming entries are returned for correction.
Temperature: -32 (°F)
